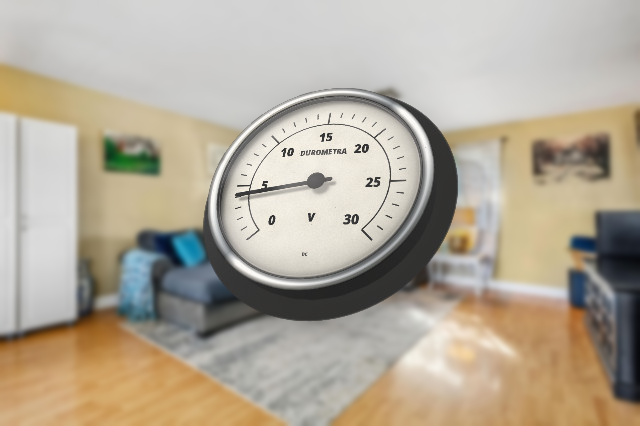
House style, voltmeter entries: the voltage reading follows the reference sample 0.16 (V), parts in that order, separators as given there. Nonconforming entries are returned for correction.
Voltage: 4 (V)
